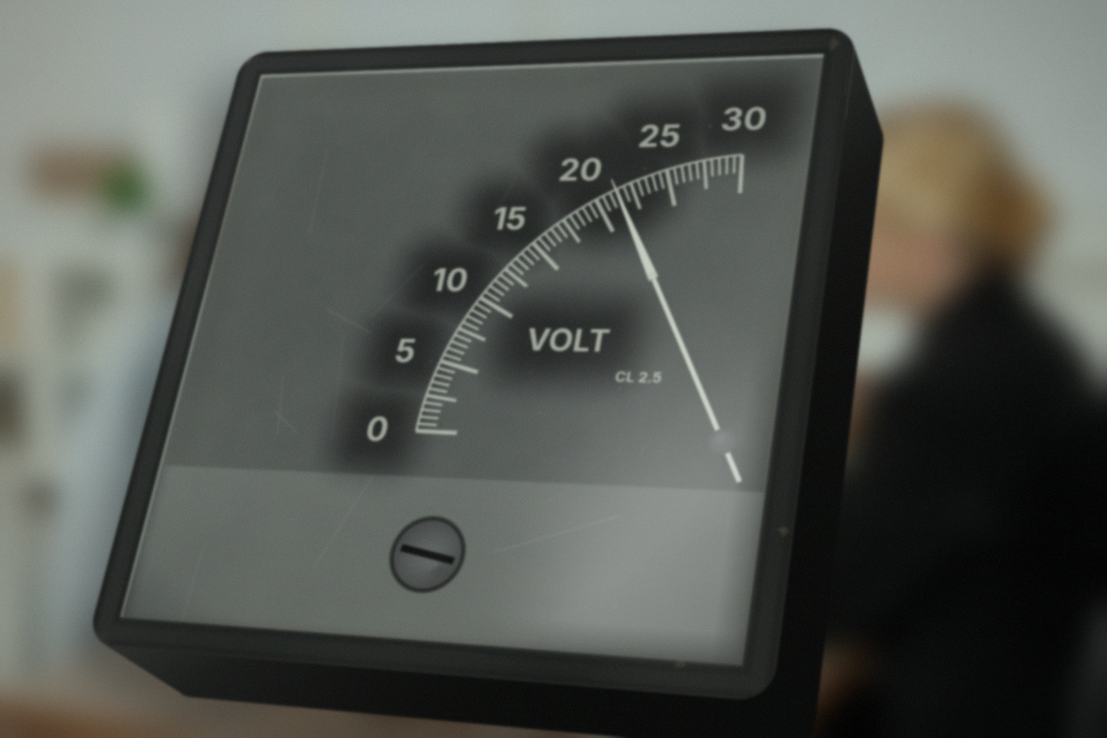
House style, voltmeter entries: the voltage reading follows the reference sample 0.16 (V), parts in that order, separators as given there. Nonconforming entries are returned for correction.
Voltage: 21.5 (V)
